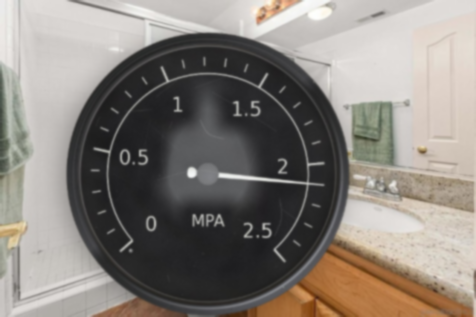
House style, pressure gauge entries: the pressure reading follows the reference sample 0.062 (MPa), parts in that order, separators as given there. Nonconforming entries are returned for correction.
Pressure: 2.1 (MPa)
